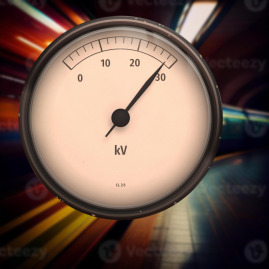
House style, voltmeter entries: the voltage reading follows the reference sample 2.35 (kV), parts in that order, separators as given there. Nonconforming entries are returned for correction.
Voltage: 28 (kV)
